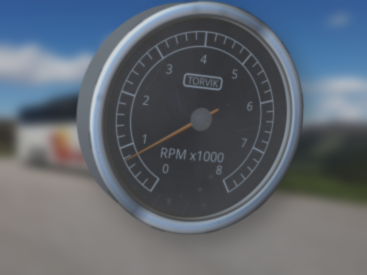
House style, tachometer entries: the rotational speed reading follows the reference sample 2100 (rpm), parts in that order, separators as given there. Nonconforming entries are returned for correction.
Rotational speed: 800 (rpm)
